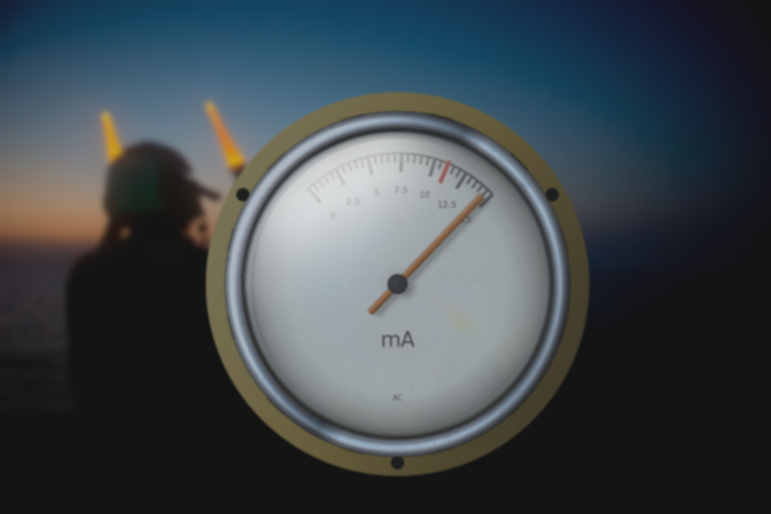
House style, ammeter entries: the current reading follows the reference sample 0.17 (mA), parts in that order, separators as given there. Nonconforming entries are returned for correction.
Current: 14.5 (mA)
